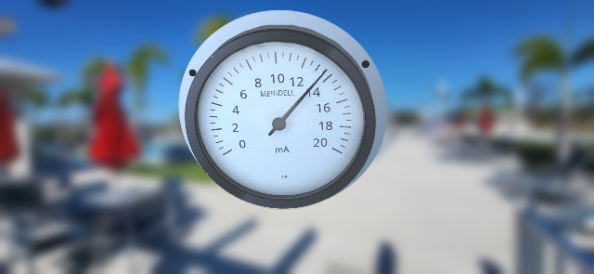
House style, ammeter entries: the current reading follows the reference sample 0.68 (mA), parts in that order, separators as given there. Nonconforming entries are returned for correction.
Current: 13.5 (mA)
